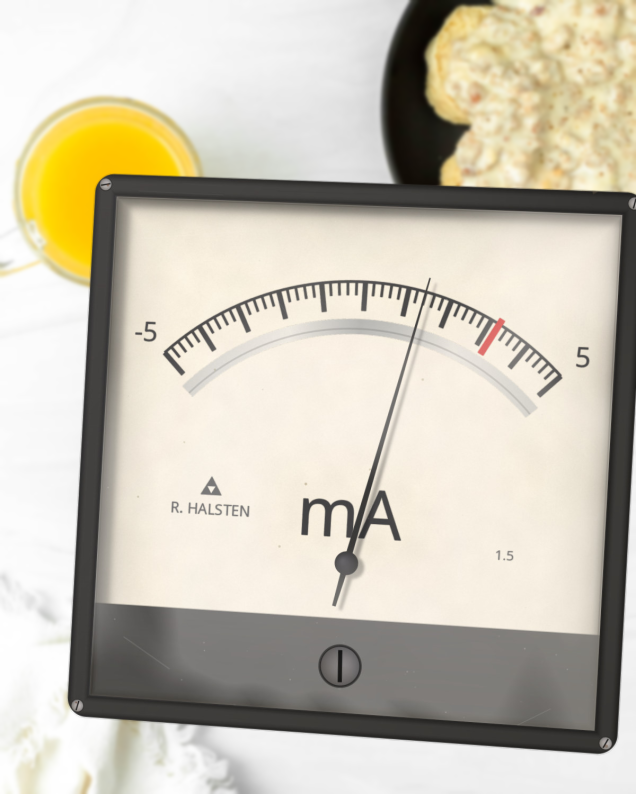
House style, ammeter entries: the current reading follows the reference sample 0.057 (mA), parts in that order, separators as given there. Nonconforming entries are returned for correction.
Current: 1.4 (mA)
